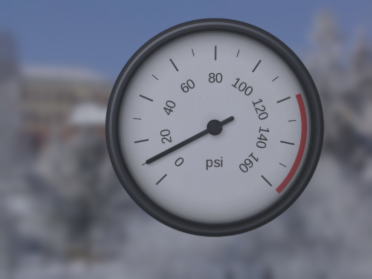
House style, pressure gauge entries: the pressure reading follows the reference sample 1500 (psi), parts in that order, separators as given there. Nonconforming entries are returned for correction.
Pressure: 10 (psi)
